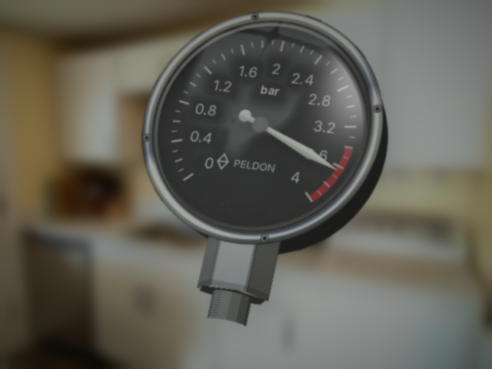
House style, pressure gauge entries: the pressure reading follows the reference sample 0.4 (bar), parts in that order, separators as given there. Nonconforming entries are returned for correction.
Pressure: 3.65 (bar)
